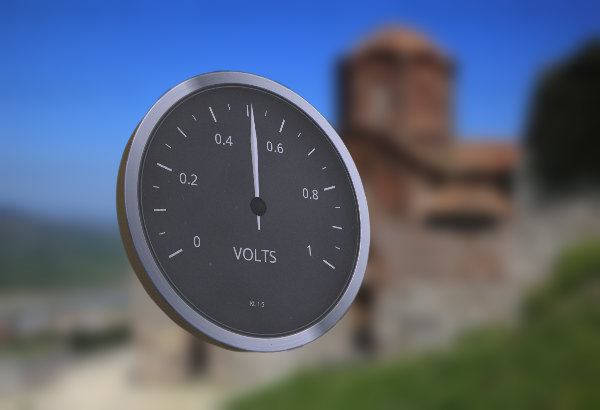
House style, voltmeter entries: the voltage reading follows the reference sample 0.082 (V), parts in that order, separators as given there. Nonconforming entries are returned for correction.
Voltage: 0.5 (V)
